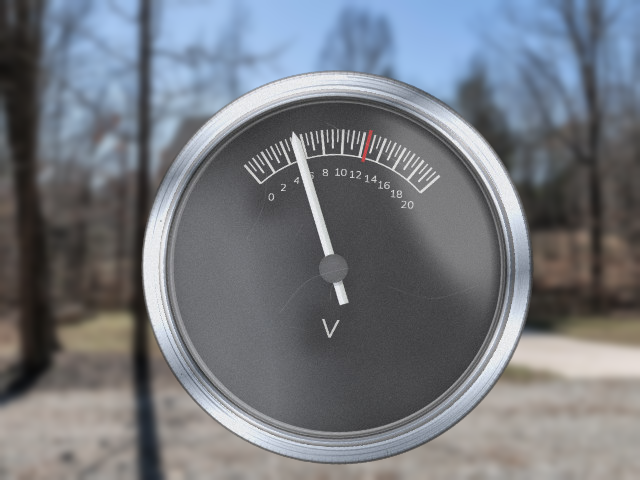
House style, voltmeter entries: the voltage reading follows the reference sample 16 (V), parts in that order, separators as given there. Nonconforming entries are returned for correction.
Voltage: 5.5 (V)
